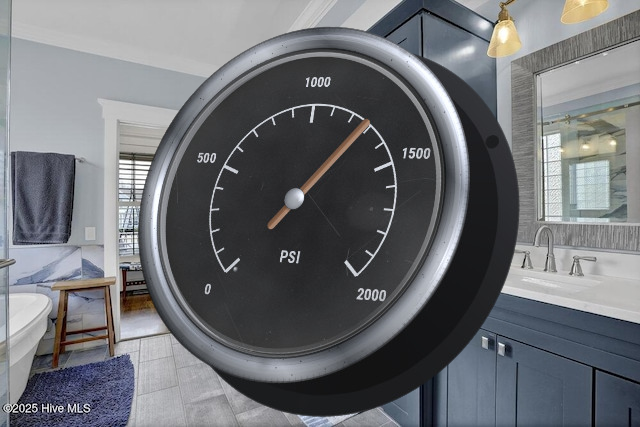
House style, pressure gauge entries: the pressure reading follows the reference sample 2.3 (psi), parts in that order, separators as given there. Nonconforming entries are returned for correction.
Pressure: 1300 (psi)
